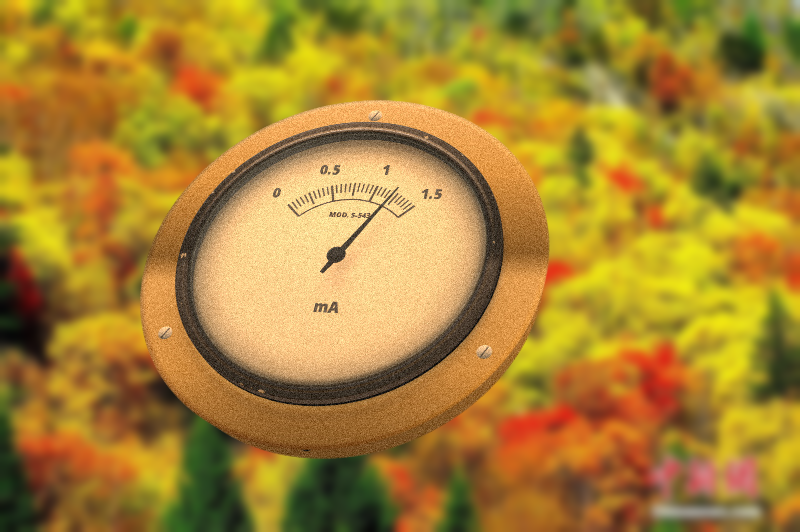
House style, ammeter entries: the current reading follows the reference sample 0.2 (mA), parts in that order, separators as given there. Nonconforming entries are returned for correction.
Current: 1.25 (mA)
